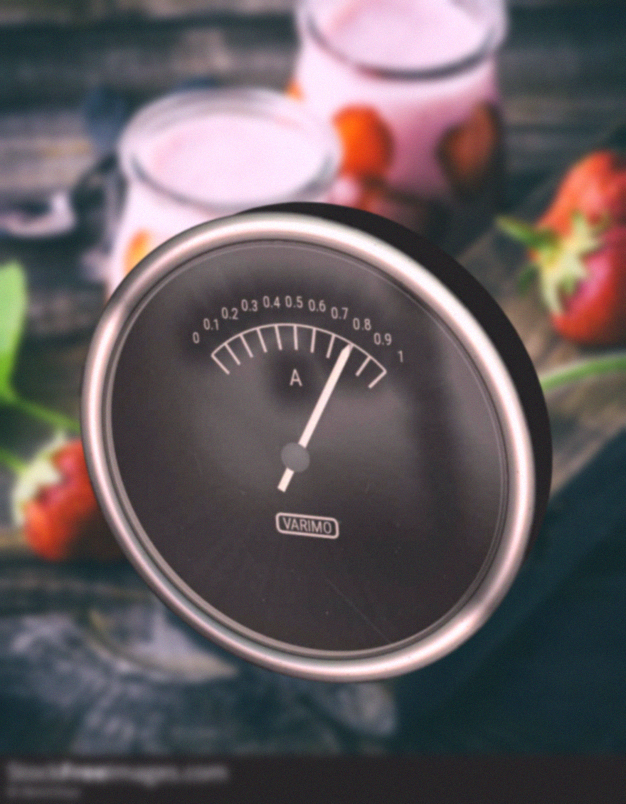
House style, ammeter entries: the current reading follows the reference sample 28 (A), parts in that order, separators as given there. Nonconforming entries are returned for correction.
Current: 0.8 (A)
